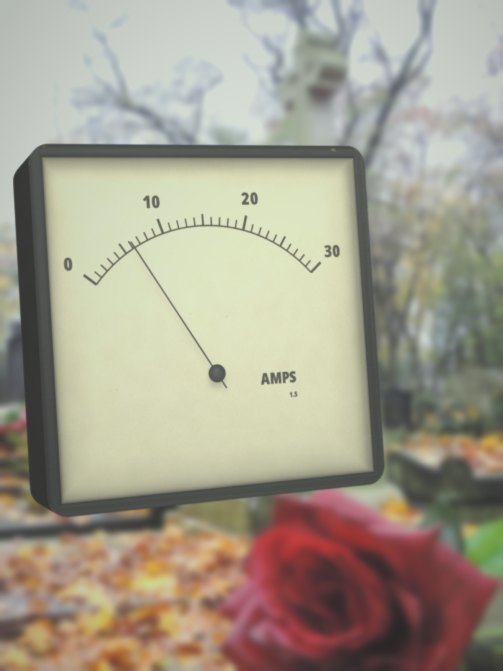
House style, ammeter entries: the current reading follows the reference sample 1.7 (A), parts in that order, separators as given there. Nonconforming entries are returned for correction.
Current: 6 (A)
